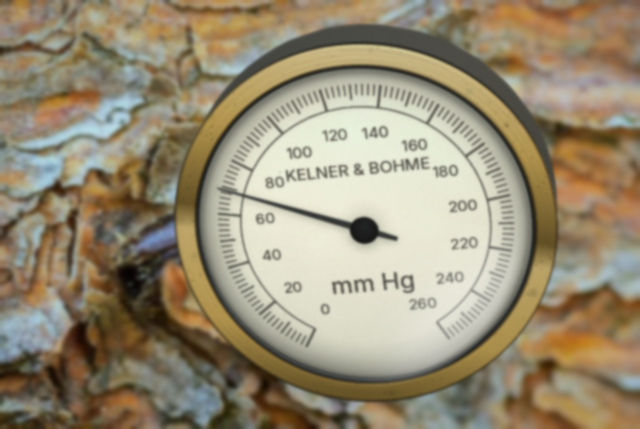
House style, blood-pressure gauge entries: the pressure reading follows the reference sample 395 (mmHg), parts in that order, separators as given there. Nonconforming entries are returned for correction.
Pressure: 70 (mmHg)
